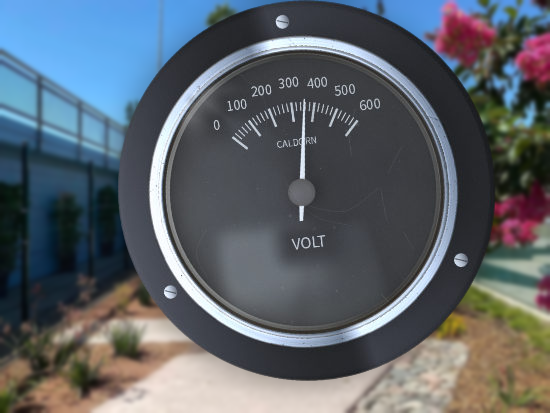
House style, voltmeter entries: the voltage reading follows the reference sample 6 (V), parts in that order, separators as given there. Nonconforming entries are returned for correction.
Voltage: 360 (V)
